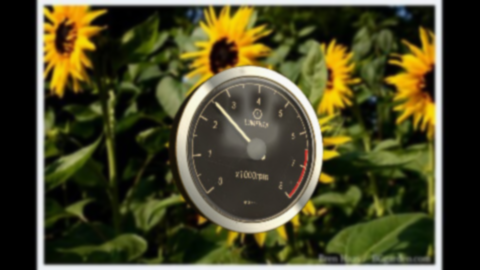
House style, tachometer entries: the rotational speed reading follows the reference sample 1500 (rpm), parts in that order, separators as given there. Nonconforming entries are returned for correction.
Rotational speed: 2500 (rpm)
